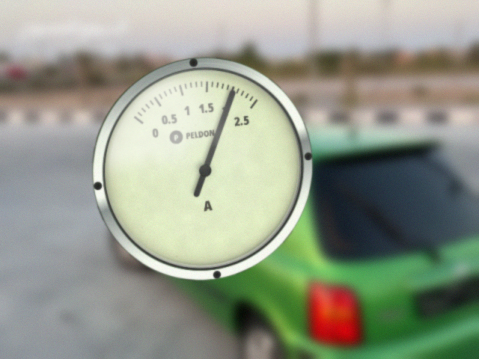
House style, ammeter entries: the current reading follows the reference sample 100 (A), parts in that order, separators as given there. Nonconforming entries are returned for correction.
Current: 2 (A)
